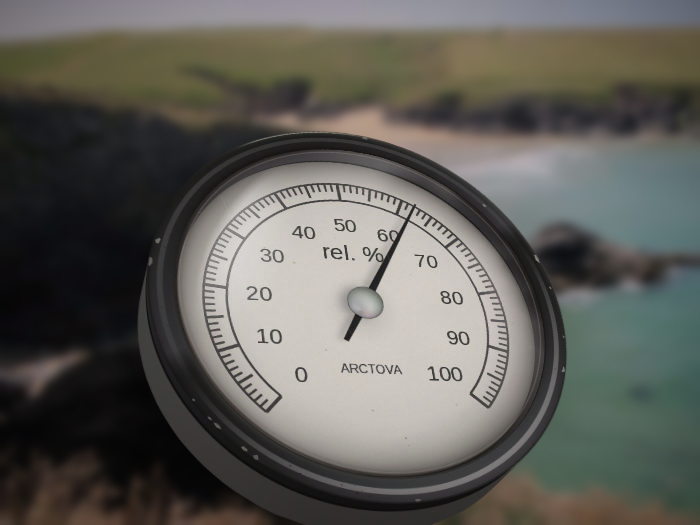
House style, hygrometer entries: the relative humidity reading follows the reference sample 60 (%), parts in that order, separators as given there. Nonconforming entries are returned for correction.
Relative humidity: 62 (%)
